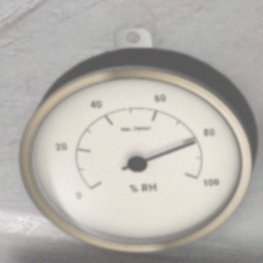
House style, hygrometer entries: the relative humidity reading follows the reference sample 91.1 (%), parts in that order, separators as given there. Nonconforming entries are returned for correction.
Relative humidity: 80 (%)
